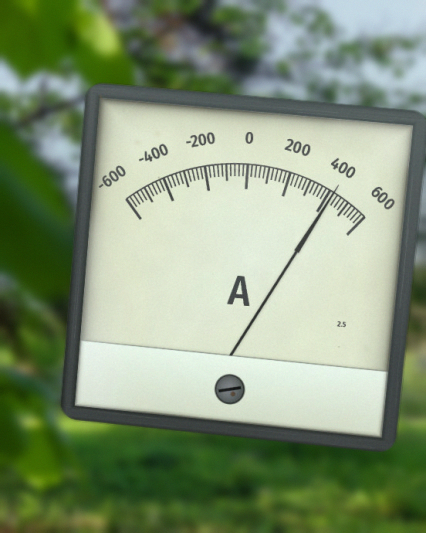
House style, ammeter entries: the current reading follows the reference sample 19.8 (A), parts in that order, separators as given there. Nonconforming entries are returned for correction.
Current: 420 (A)
